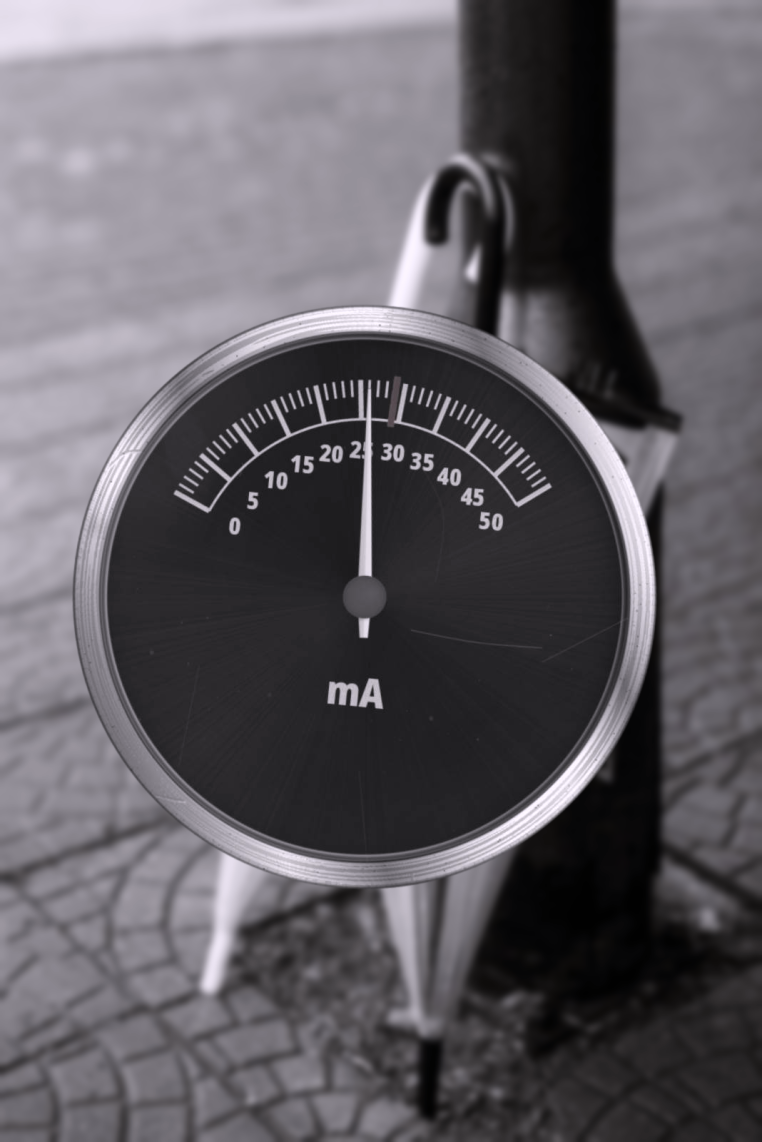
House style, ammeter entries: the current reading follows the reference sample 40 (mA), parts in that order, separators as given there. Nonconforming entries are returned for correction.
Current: 26 (mA)
